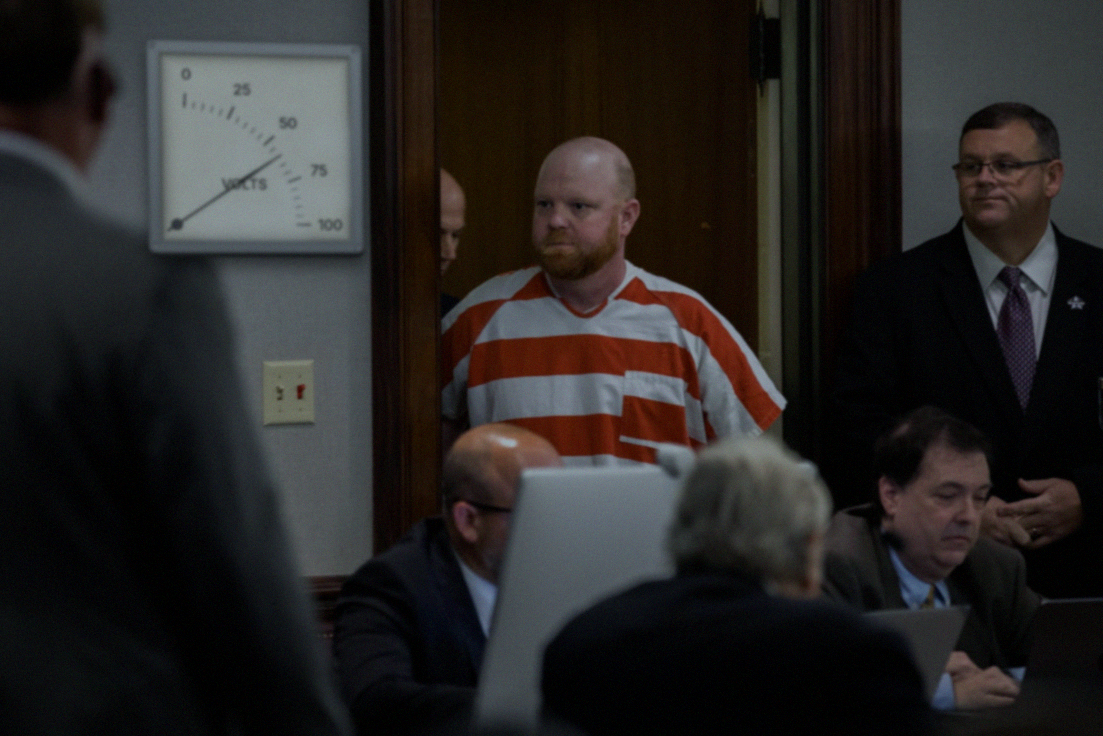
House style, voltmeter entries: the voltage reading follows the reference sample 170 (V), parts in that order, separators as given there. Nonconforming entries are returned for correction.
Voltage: 60 (V)
